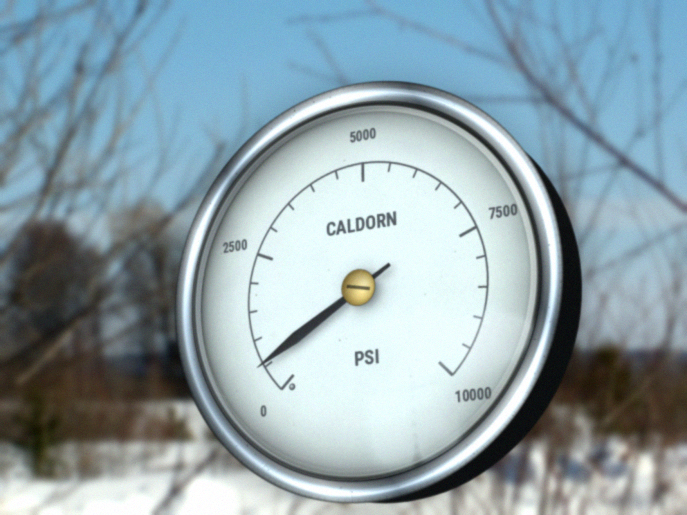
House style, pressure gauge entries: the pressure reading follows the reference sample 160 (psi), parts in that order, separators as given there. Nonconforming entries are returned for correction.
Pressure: 500 (psi)
